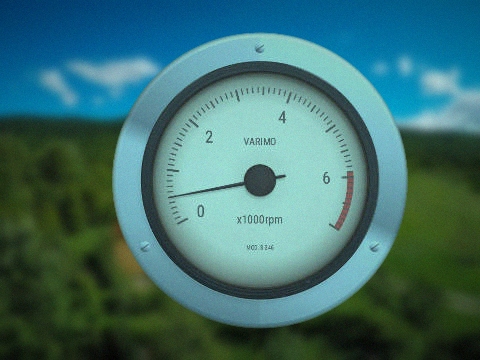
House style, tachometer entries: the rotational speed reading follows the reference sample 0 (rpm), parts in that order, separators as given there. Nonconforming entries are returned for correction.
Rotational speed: 500 (rpm)
